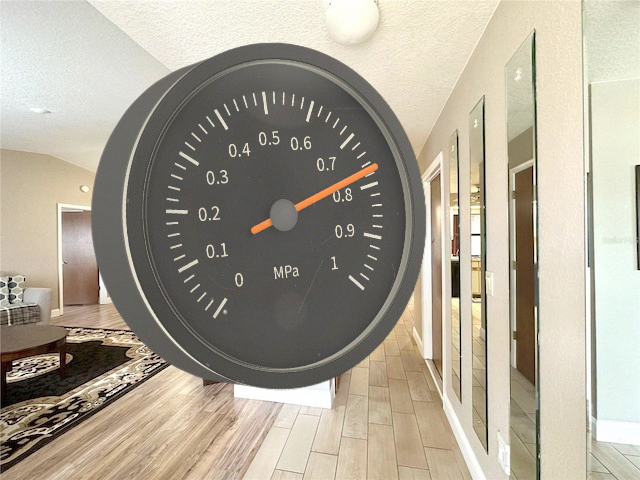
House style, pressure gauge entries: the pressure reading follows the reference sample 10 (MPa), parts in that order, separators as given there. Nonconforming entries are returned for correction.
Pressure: 0.77 (MPa)
